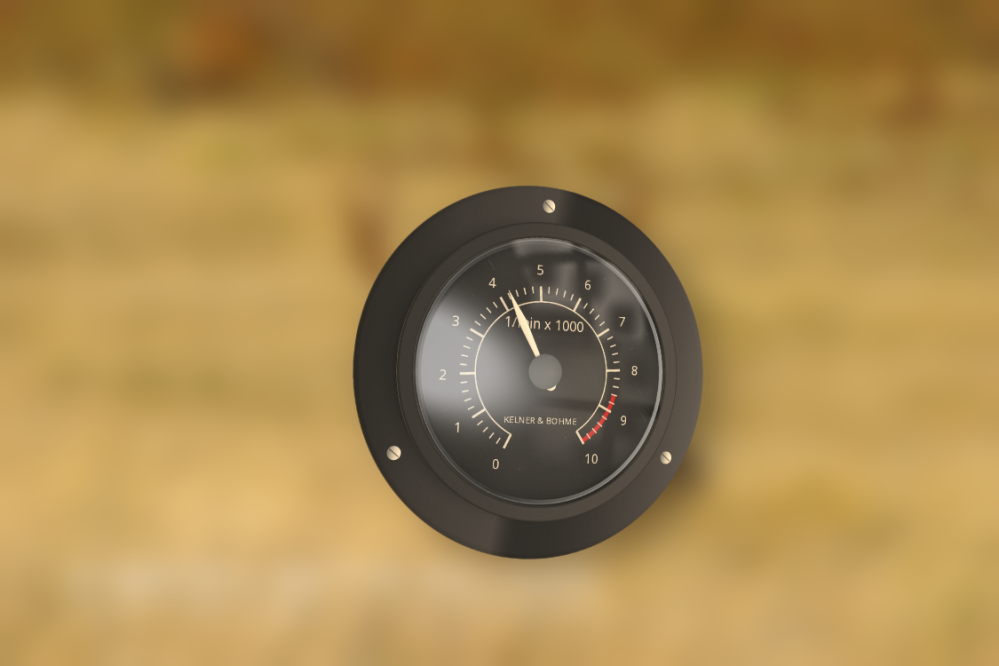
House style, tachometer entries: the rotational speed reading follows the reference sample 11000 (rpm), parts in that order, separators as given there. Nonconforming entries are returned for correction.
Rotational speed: 4200 (rpm)
